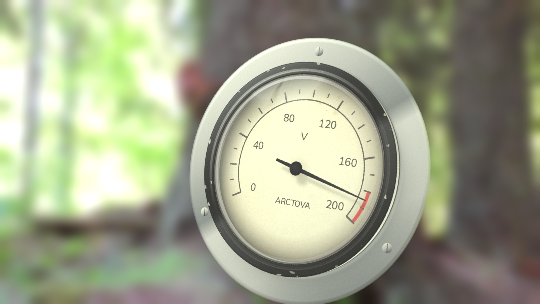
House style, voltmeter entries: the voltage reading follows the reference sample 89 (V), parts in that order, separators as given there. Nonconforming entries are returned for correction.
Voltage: 185 (V)
